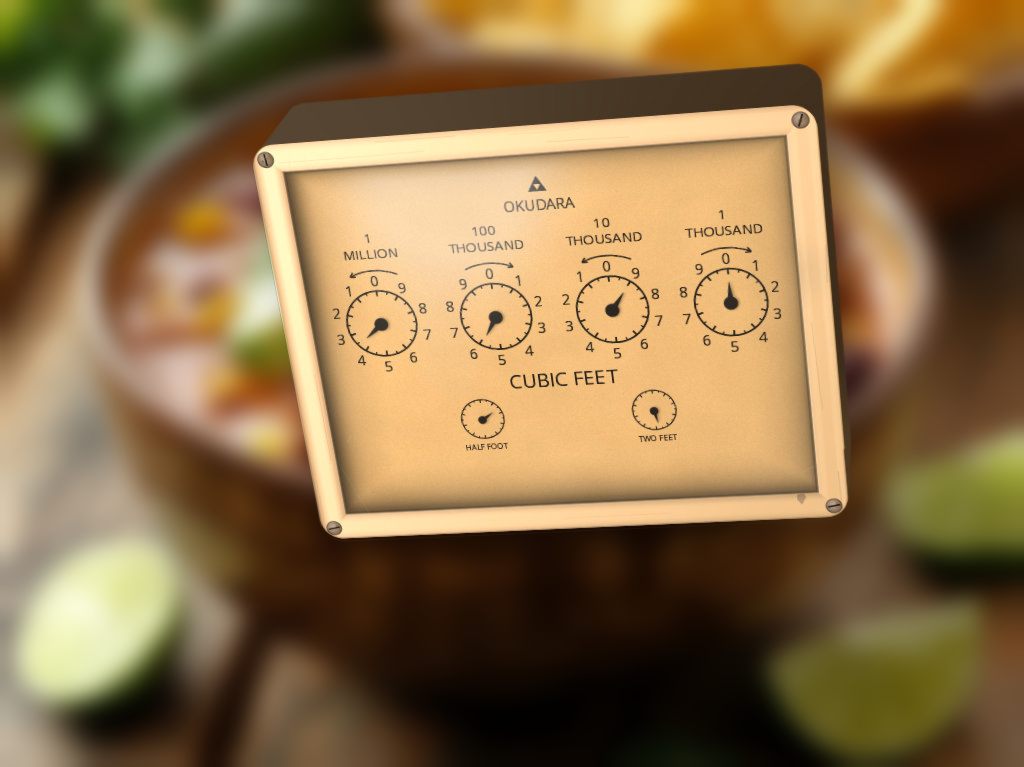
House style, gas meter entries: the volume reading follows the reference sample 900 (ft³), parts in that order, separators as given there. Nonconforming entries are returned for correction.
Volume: 359000 (ft³)
